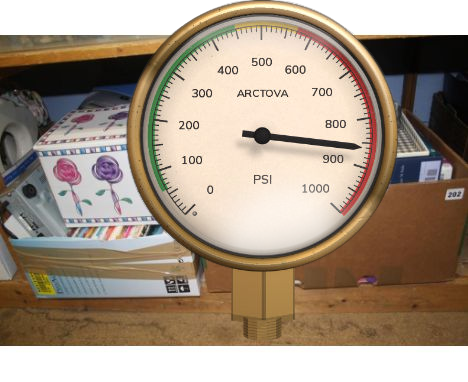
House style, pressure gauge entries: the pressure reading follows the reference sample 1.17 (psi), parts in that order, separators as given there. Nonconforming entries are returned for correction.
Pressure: 860 (psi)
